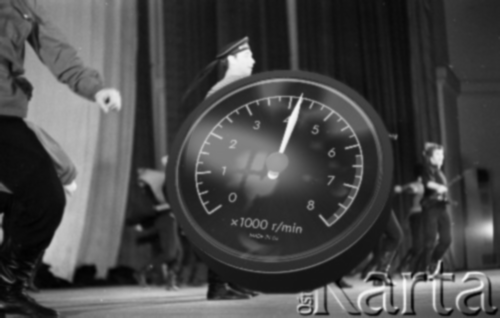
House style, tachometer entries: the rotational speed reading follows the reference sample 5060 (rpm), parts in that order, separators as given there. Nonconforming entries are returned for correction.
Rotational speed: 4250 (rpm)
